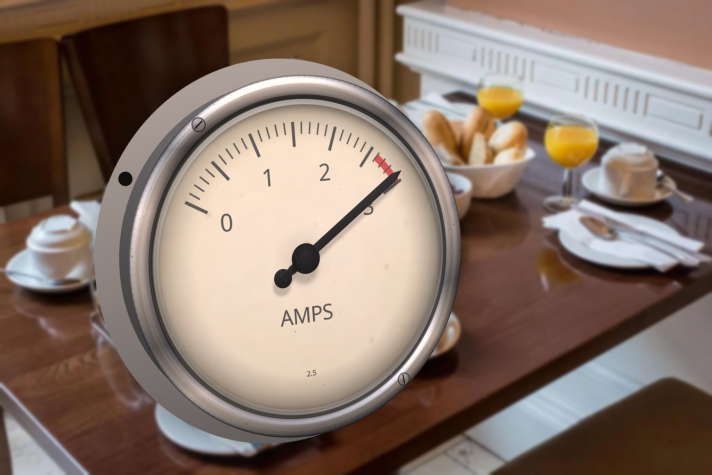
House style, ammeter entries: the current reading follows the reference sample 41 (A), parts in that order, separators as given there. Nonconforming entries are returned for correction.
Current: 2.9 (A)
